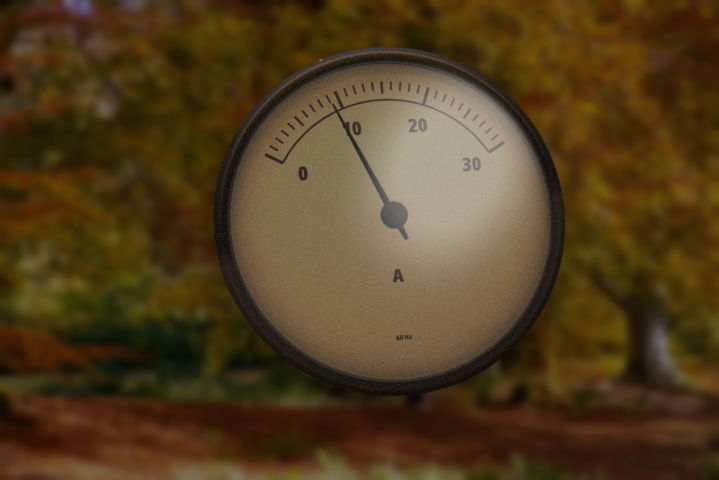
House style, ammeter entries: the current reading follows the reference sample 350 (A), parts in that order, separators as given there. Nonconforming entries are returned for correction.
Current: 9 (A)
